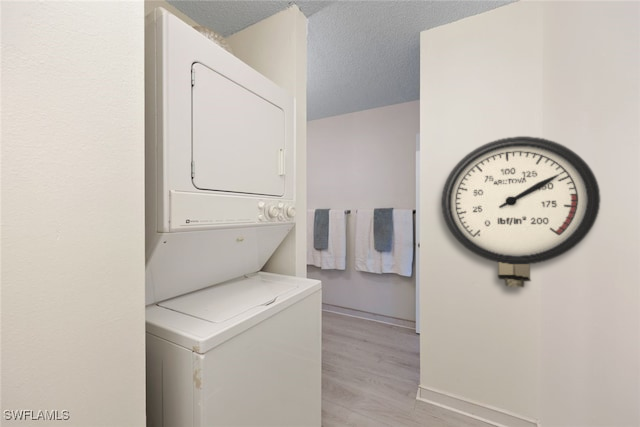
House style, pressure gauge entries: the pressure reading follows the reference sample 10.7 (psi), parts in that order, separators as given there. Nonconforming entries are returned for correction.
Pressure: 145 (psi)
